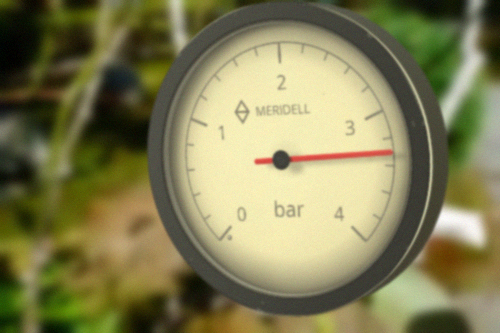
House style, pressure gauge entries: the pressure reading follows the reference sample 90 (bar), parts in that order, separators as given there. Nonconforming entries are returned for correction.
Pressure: 3.3 (bar)
